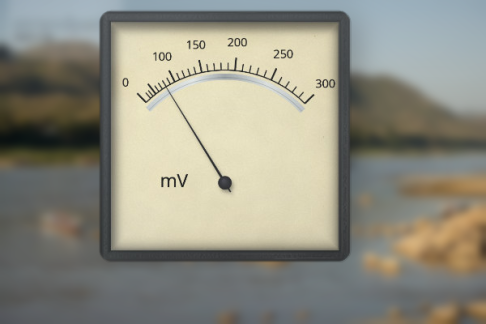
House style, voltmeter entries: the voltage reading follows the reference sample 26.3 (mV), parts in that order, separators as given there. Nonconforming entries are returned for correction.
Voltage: 80 (mV)
